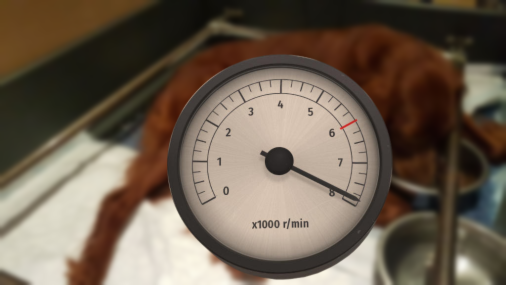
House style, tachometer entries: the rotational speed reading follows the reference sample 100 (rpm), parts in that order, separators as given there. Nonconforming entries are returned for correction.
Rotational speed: 7875 (rpm)
